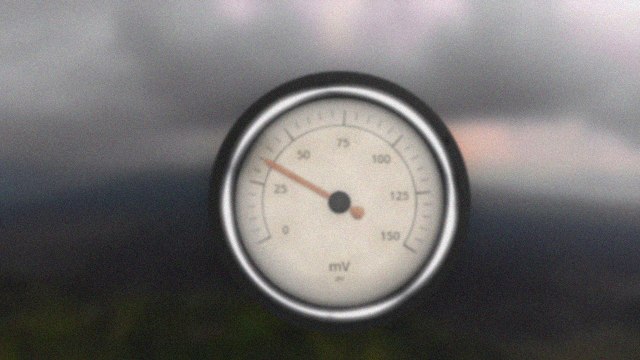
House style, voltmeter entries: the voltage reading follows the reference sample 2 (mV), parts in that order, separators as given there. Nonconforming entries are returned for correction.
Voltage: 35 (mV)
